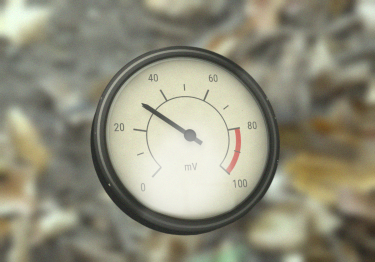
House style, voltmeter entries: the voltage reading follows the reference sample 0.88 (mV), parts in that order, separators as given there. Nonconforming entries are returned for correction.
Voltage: 30 (mV)
